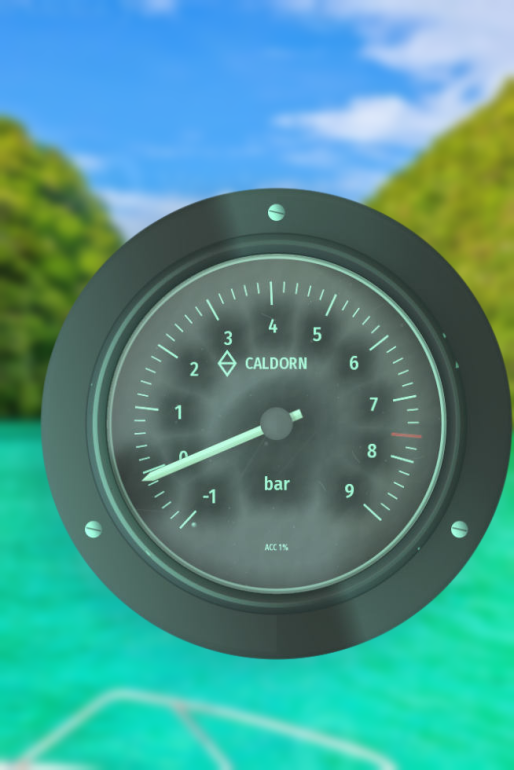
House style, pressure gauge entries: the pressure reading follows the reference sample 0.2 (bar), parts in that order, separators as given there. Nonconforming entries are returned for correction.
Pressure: -0.1 (bar)
